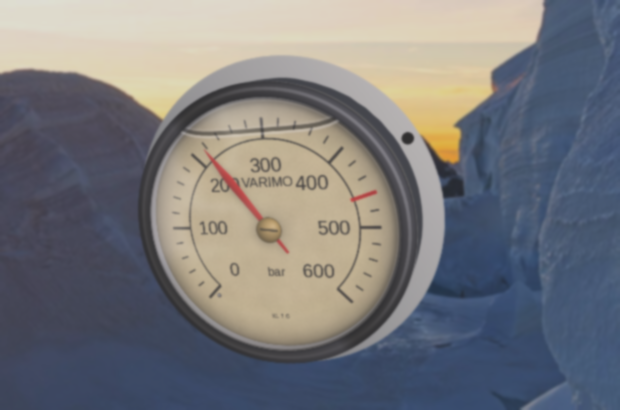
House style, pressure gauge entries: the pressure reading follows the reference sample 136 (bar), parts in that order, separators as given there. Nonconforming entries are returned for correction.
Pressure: 220 (bar)
